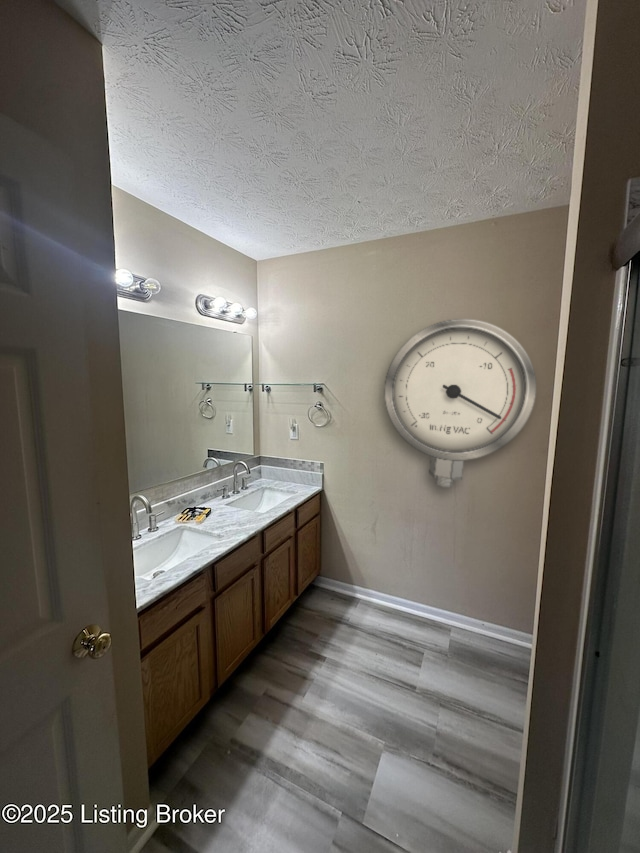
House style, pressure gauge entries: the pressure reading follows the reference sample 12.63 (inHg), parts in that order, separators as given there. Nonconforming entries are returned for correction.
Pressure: -2 (inHg)
